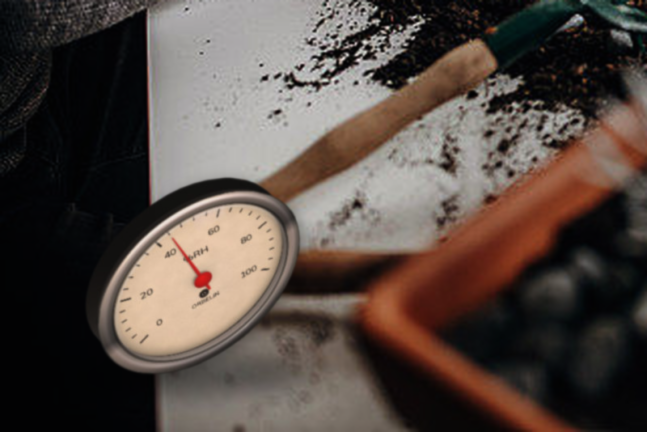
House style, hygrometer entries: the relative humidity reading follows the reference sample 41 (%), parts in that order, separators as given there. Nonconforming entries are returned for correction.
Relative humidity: 44 (%)
